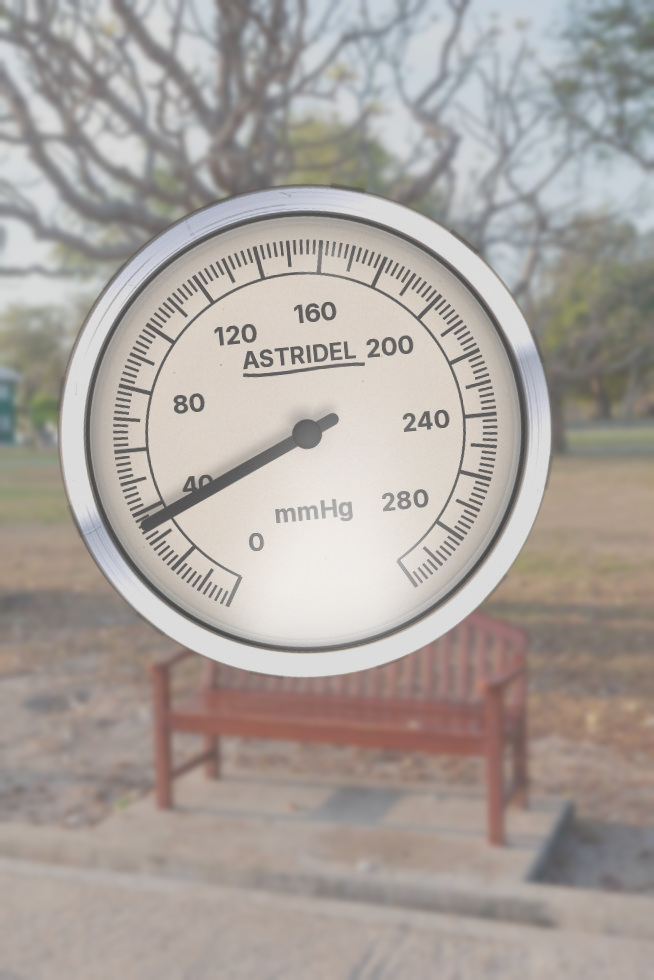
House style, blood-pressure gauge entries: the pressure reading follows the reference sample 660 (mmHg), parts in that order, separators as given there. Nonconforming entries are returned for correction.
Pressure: 36 (mmHg)
